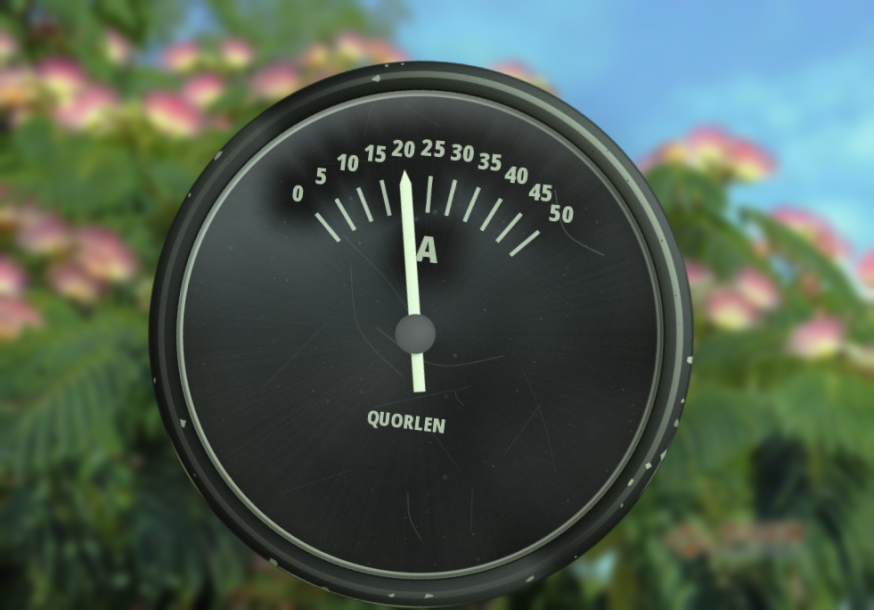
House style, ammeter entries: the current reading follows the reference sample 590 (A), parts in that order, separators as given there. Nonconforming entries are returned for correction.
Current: 20 (A)
